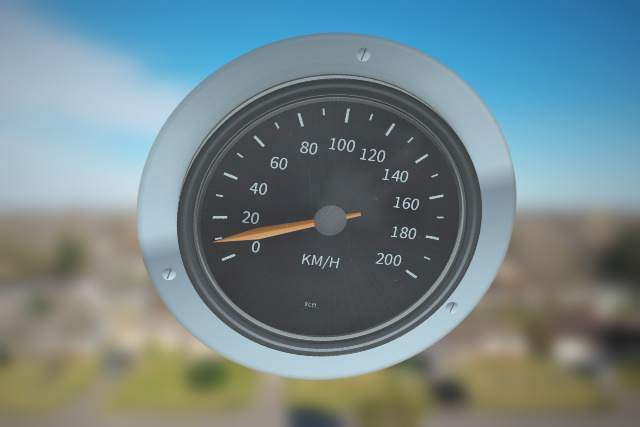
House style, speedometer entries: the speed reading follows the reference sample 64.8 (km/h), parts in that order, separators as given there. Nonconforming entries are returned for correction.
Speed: 10 (km/h)
